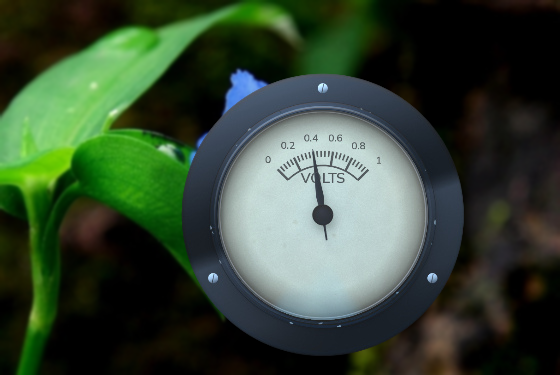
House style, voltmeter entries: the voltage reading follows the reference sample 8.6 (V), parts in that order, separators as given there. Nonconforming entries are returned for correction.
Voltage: 0.4 (V)
